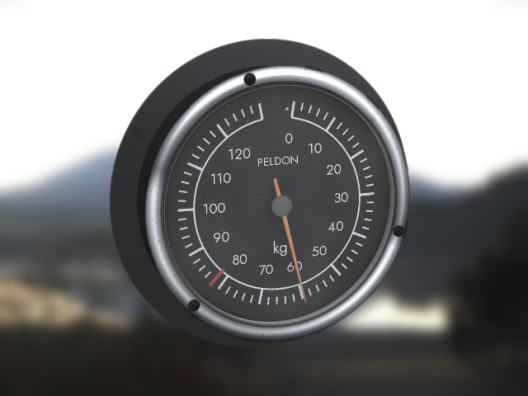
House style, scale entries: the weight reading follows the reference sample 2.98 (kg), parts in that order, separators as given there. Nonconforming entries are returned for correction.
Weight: 60 (kg)
